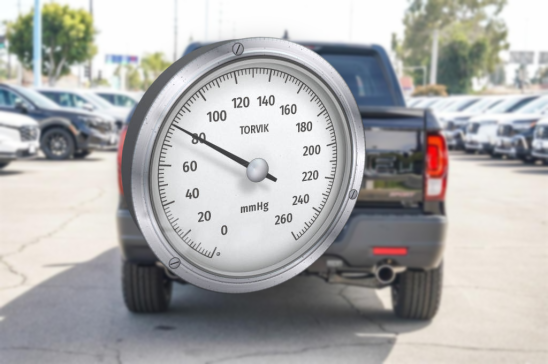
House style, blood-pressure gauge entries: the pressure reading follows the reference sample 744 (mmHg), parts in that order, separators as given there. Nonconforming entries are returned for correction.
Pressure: 80 (mmHg)
